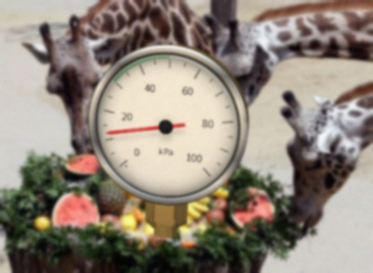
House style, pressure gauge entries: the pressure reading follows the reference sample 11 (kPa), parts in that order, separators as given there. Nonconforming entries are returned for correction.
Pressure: 12.5 (kPa)
